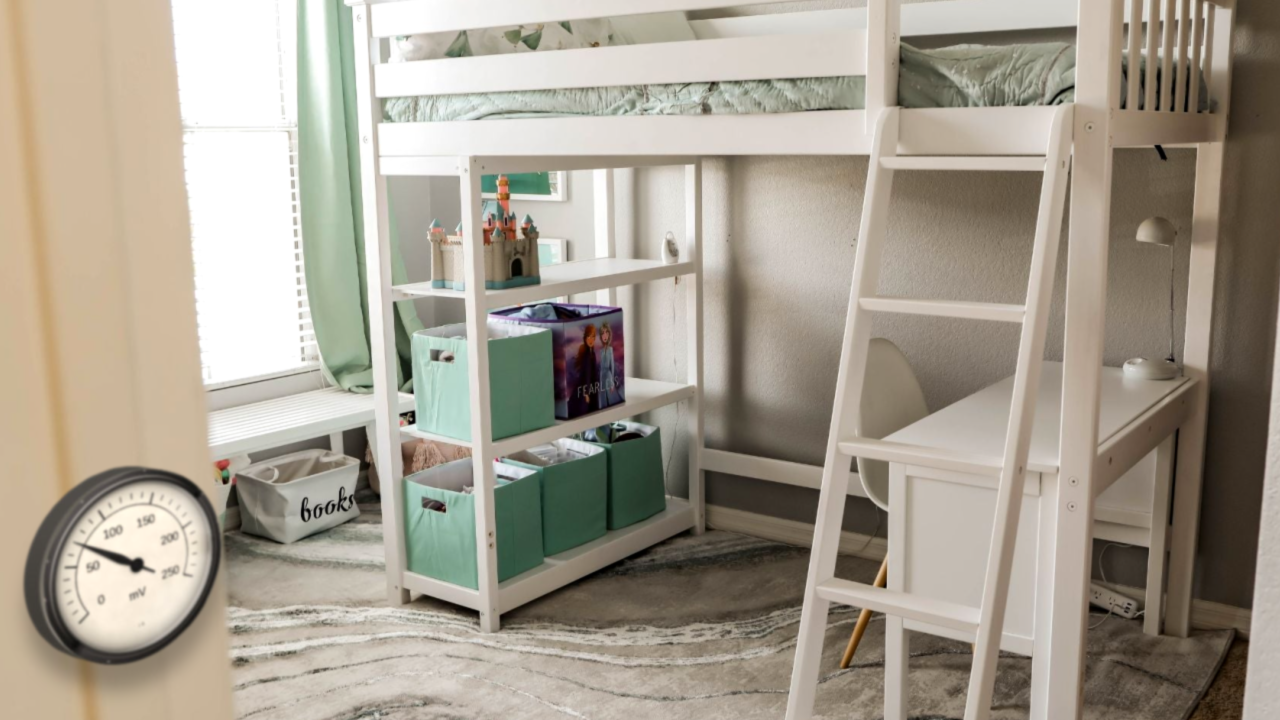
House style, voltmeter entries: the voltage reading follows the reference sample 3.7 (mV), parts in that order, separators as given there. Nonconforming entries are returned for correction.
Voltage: 70 (mV)
